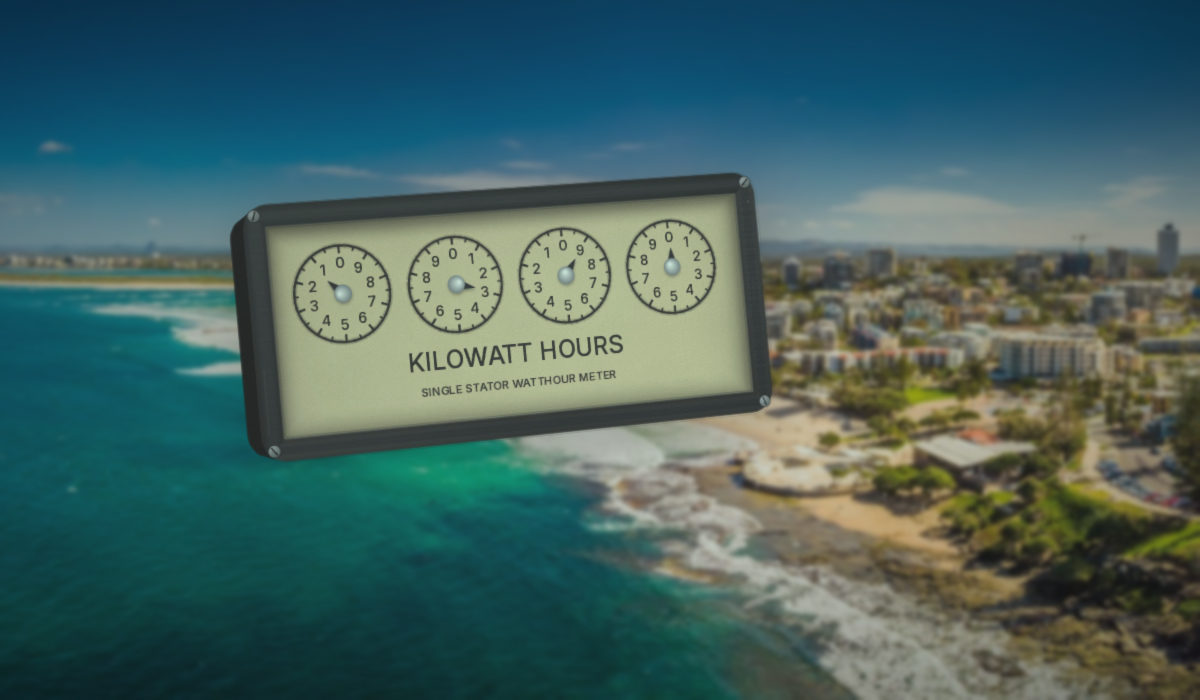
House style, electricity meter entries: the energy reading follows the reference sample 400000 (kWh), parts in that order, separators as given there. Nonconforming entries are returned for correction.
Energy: 1290 (kWh)
